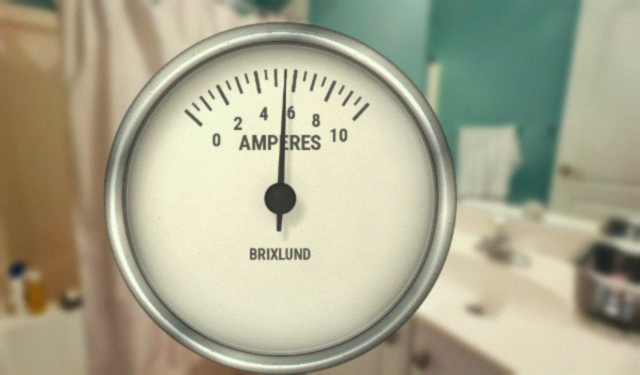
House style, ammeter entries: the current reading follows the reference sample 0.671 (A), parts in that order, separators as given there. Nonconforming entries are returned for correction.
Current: 5.5 (A)
